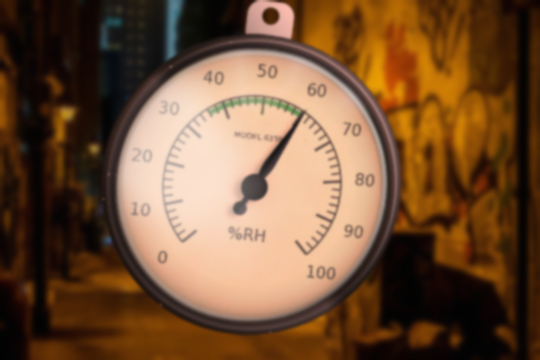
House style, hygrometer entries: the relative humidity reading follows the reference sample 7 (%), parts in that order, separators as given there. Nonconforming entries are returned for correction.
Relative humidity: 60 (%)
